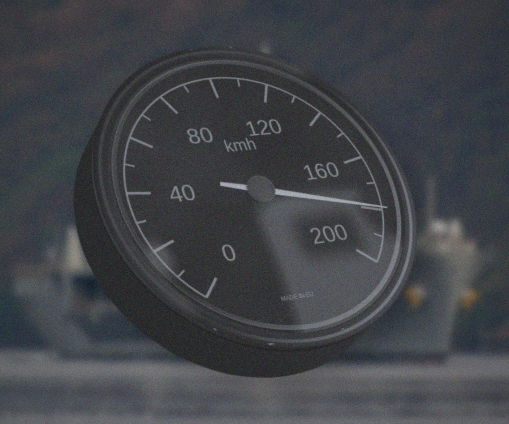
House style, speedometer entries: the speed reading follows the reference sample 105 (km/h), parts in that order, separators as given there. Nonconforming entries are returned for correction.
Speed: 180 (km/h)
